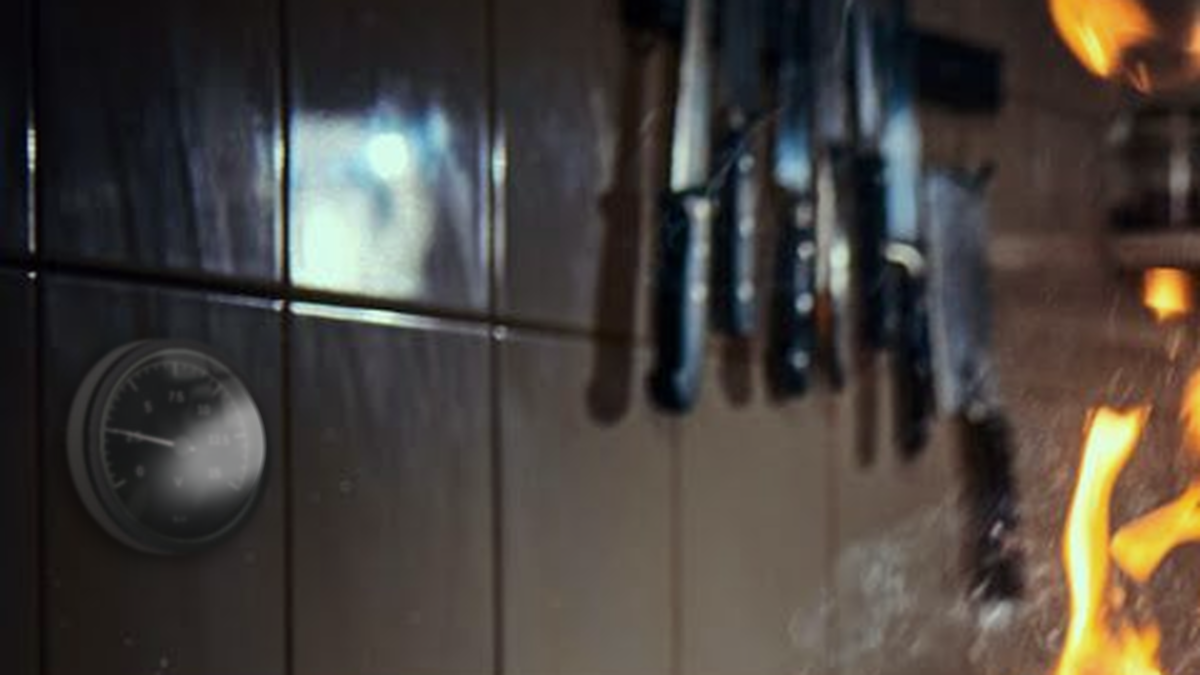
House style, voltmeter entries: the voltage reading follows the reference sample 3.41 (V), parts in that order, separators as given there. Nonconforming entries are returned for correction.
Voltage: 2.5 (V)
